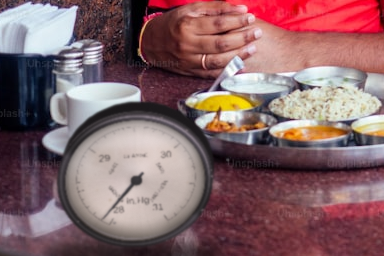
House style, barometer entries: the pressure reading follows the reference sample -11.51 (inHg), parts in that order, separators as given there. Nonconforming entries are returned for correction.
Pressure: 28.1 (inHg)
